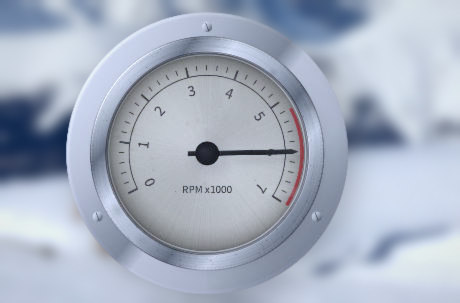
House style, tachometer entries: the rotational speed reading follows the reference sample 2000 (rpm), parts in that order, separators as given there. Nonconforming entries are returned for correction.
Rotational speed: 6000 (rpm)
